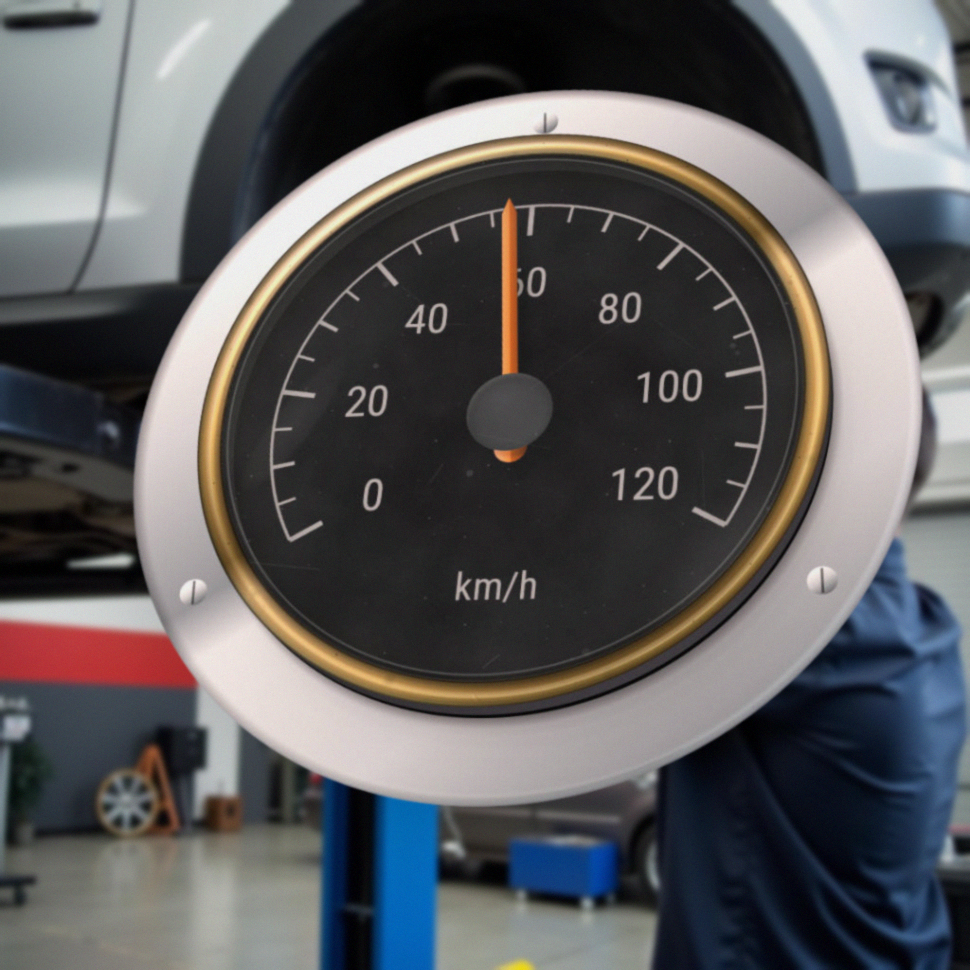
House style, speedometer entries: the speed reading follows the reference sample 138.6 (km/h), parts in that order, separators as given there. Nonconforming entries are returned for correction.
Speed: 57.5 (km/h)
